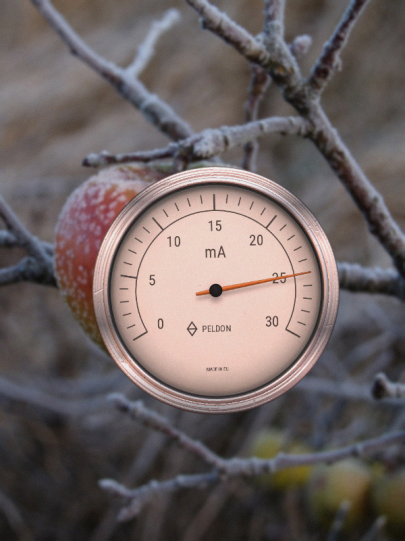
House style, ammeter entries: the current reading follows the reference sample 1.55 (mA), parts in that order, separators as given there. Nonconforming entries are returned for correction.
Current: 25 (mA)
